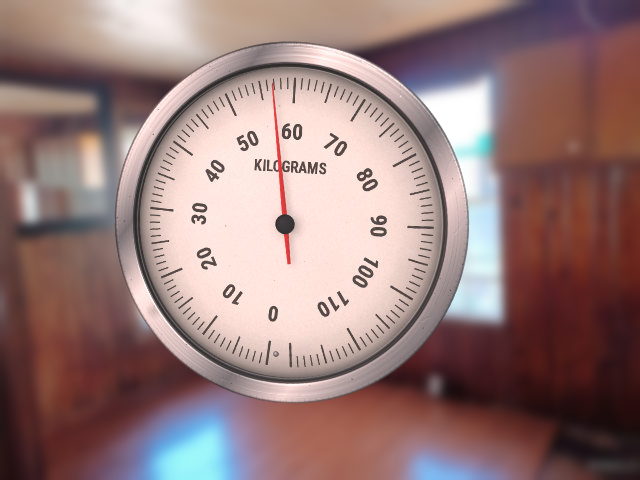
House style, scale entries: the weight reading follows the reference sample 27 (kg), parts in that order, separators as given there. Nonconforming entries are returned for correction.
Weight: 57 (kg)
